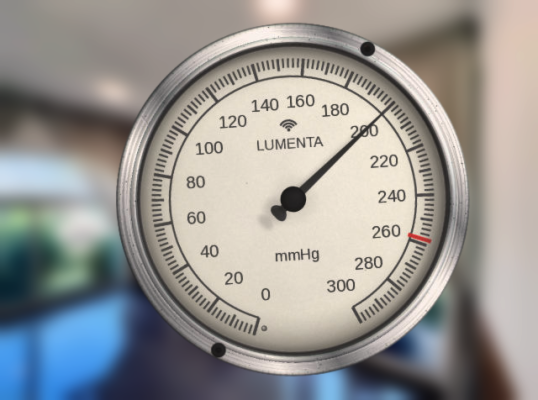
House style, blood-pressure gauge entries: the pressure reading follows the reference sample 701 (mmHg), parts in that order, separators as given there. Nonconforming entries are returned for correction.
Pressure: 200 (mmHg)
